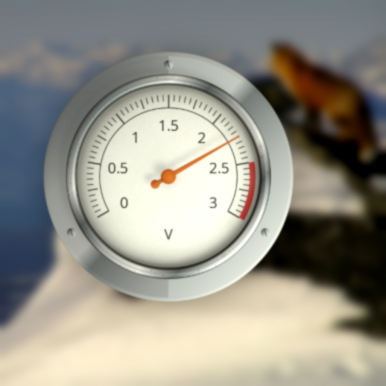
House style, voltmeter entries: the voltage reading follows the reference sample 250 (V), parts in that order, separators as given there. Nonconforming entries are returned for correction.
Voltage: 2.25 (V)
